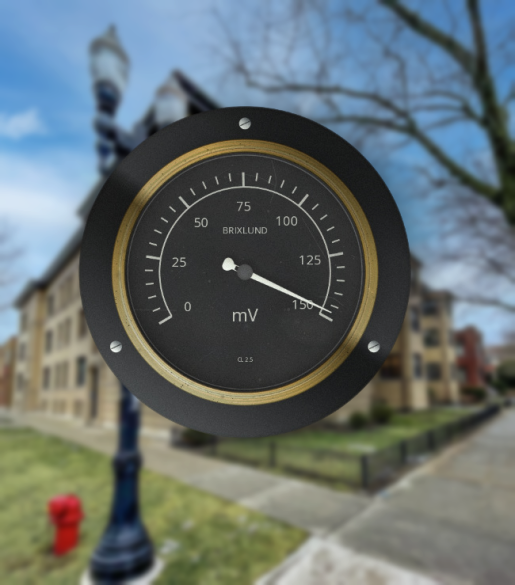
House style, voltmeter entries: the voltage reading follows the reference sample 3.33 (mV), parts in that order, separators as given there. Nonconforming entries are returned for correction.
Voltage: 147.5 (mV)
